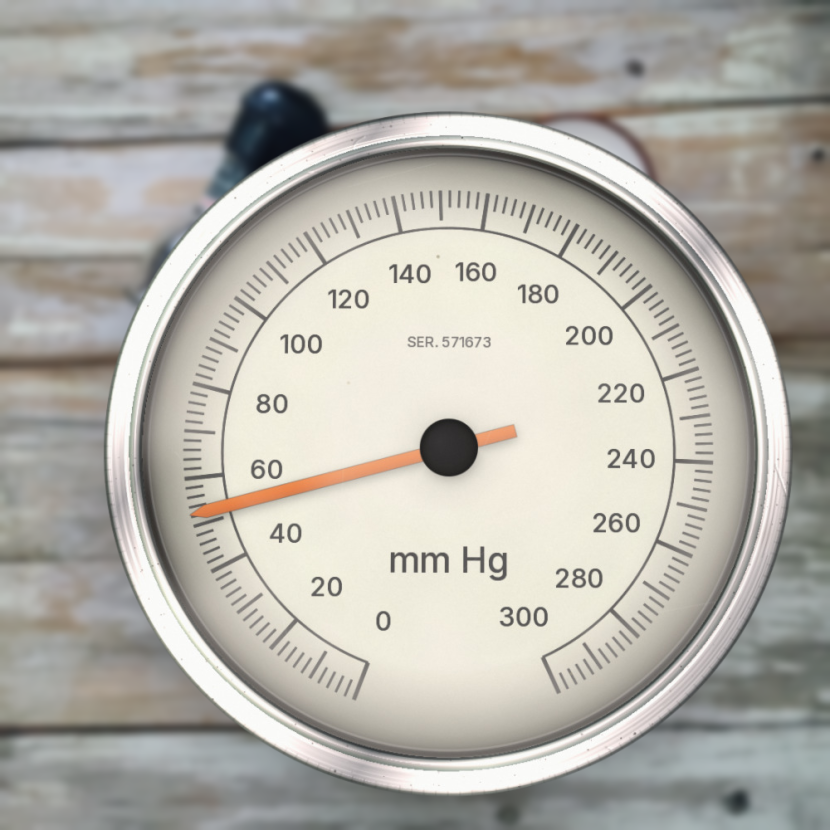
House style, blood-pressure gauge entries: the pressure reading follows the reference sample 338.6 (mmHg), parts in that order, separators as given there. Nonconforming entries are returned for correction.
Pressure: 52 (mmHg)
